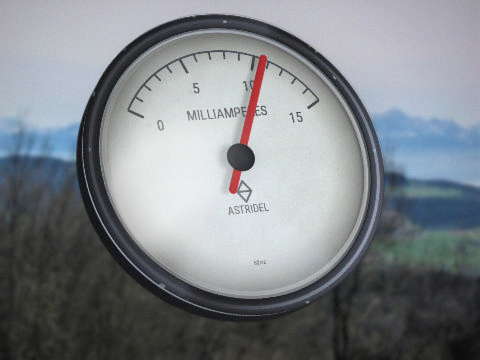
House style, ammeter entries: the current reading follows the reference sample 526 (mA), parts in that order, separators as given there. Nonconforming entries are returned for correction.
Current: 10.5 (mA)
